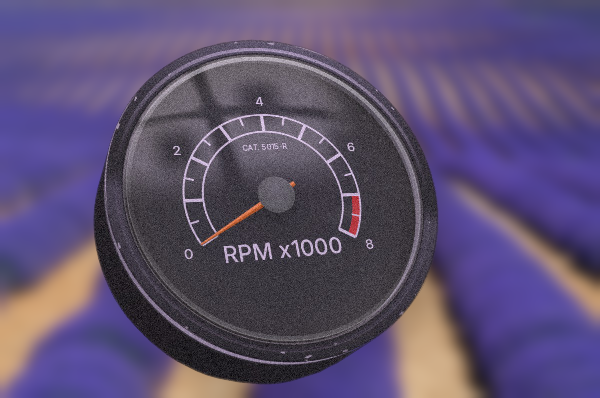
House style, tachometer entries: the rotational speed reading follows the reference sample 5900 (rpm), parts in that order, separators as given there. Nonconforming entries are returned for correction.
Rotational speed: 0 (rpm)
